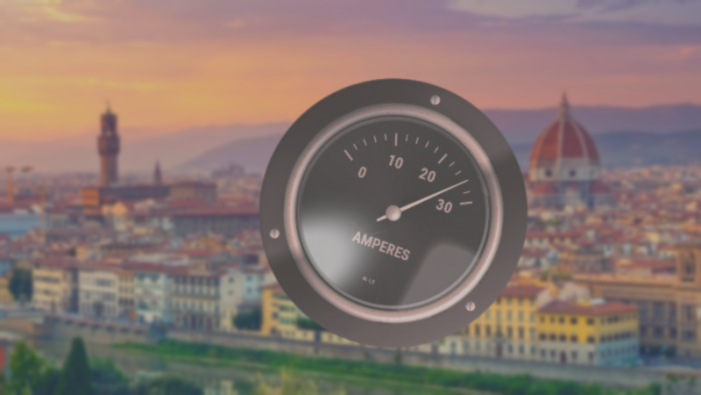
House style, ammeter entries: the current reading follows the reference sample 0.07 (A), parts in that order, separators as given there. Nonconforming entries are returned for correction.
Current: 26 (A)
